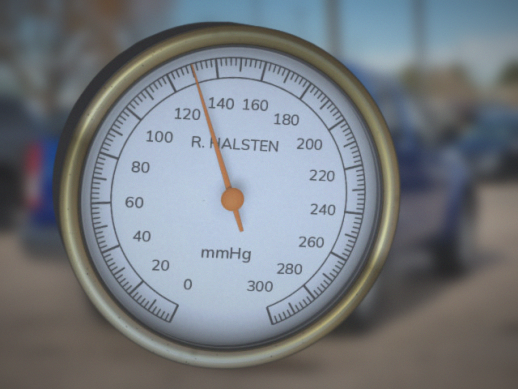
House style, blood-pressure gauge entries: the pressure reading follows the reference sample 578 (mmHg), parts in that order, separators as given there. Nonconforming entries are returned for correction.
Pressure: 130 (mmHg)
